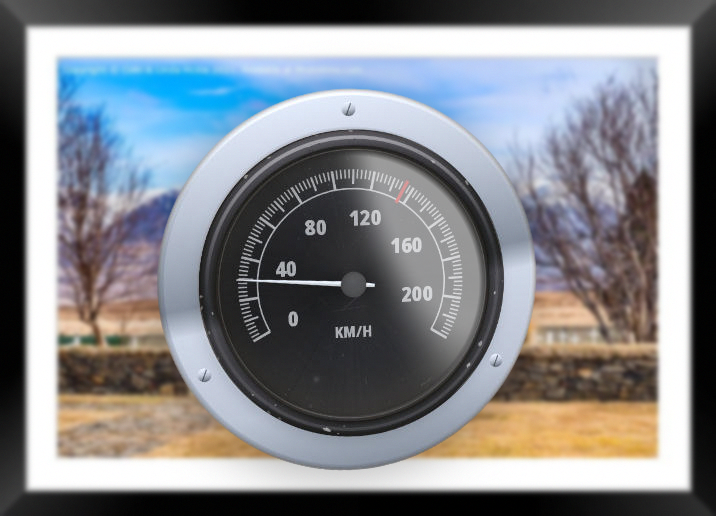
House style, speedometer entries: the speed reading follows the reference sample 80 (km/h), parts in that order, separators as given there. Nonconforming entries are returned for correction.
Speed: 30 (km/h)
